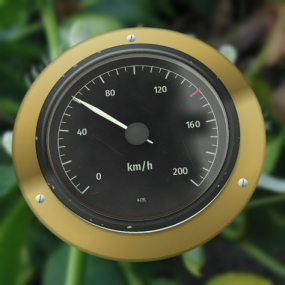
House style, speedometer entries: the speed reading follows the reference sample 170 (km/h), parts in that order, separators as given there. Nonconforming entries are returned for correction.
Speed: 60 (km/h)
